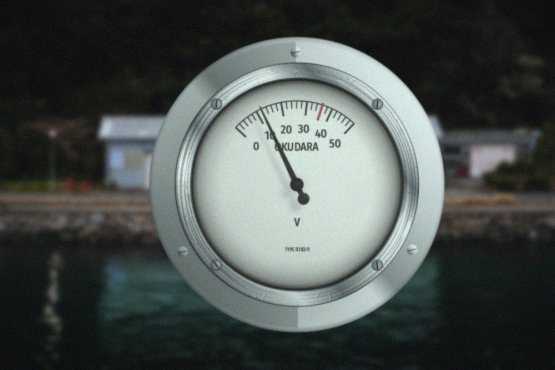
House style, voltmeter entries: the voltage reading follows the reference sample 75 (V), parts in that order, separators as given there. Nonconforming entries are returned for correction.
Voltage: 12 (V)
